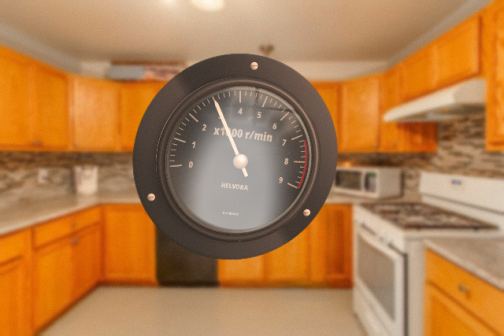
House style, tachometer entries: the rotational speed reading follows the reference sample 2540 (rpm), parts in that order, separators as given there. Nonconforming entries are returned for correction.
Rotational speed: 3000 (rpm)
